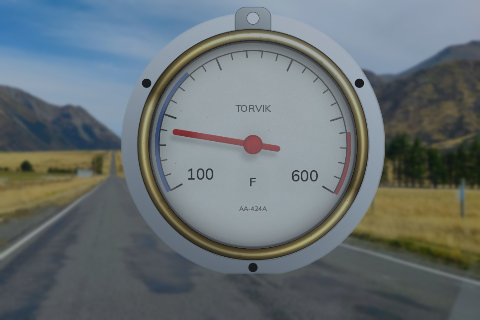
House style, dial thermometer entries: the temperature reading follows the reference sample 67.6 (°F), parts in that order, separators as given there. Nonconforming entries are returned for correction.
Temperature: 180 (°F)
